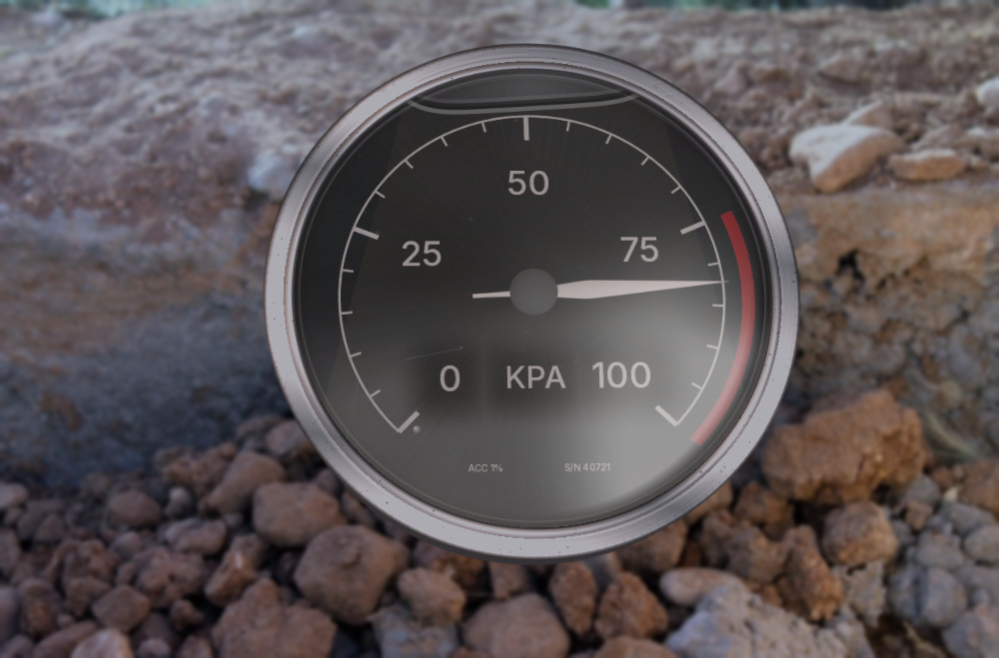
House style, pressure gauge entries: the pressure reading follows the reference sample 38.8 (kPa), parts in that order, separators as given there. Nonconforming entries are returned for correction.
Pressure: 82.5 (kPa)
